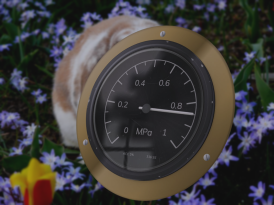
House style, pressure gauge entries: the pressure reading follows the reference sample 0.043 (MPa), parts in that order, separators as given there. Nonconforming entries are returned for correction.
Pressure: 0.85 (MPa)
